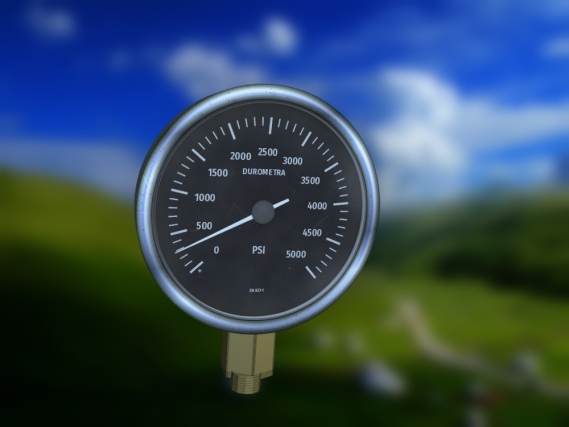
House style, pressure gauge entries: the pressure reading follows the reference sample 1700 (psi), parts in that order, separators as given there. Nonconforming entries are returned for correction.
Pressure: 300 (psi)
